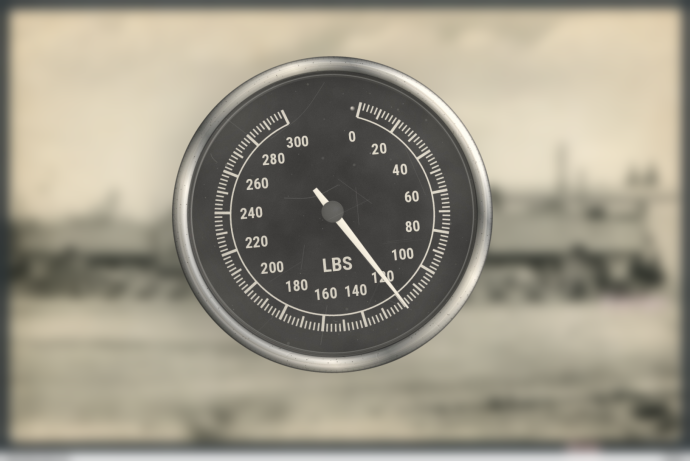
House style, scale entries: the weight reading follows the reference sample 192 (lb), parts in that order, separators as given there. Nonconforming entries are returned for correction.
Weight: 120 (lb)
